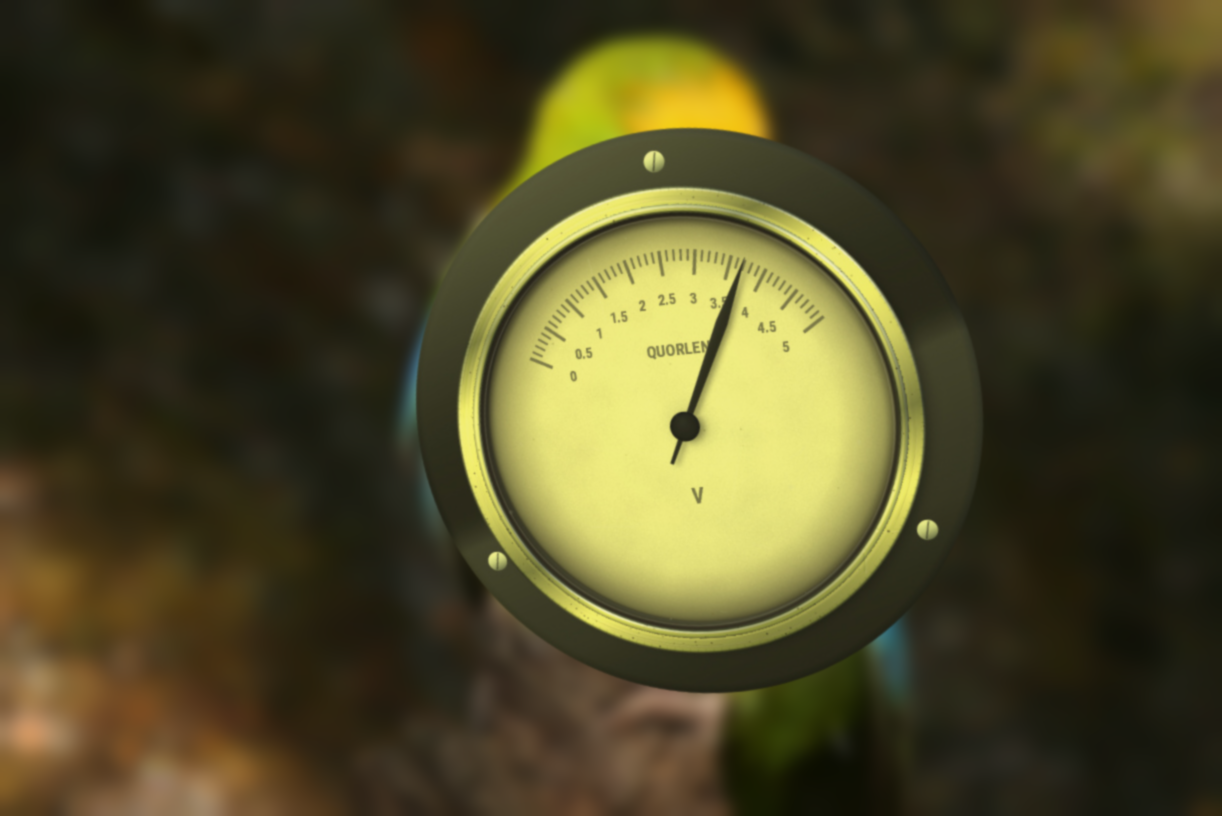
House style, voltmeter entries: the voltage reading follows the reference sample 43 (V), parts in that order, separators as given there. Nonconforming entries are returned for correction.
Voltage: 3.7 (V)
